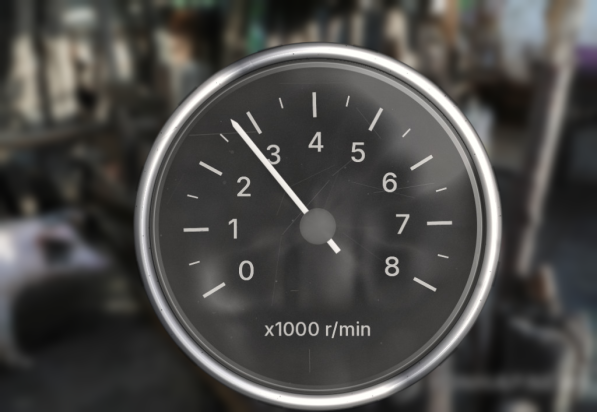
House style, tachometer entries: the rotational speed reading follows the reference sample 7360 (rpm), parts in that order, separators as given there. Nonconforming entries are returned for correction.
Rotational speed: 2750 (rpm)
